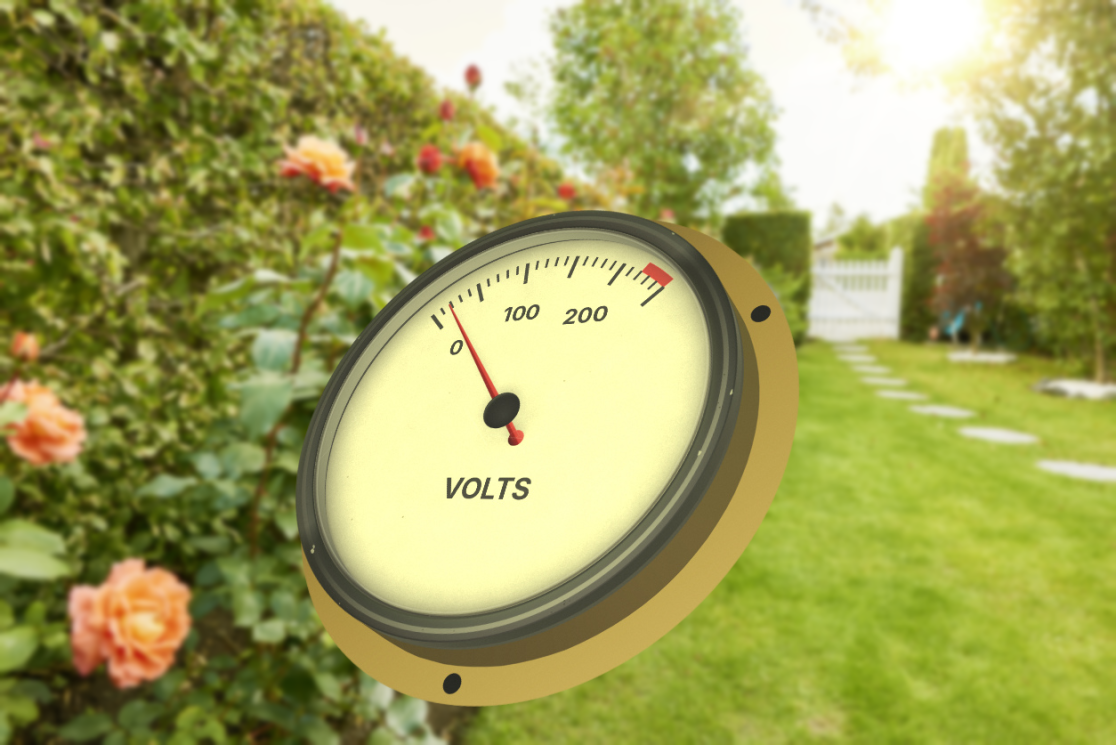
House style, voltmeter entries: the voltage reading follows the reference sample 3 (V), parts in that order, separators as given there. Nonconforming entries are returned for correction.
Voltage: 20 (V)
